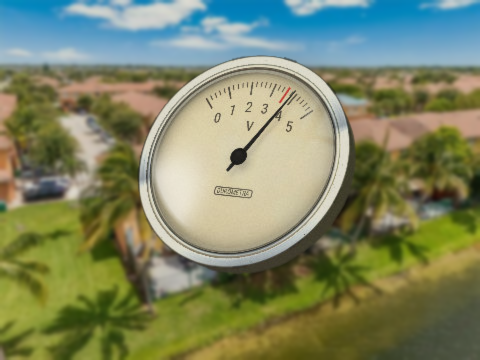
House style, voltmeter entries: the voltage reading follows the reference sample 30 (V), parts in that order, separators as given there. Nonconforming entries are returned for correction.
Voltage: 4 (V)
